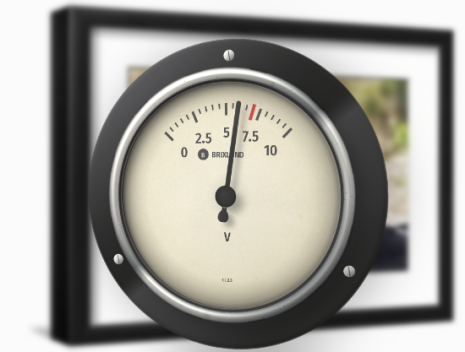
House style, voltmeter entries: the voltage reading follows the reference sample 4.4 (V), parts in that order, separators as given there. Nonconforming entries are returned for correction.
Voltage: 6 (V)
